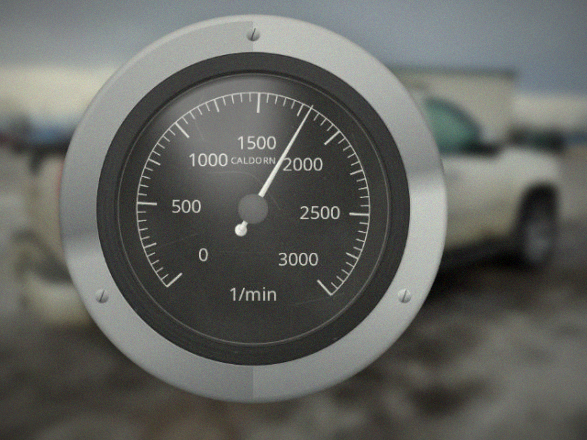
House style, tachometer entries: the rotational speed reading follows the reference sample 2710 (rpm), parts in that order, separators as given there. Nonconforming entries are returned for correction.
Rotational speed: 1800 (rpm)
